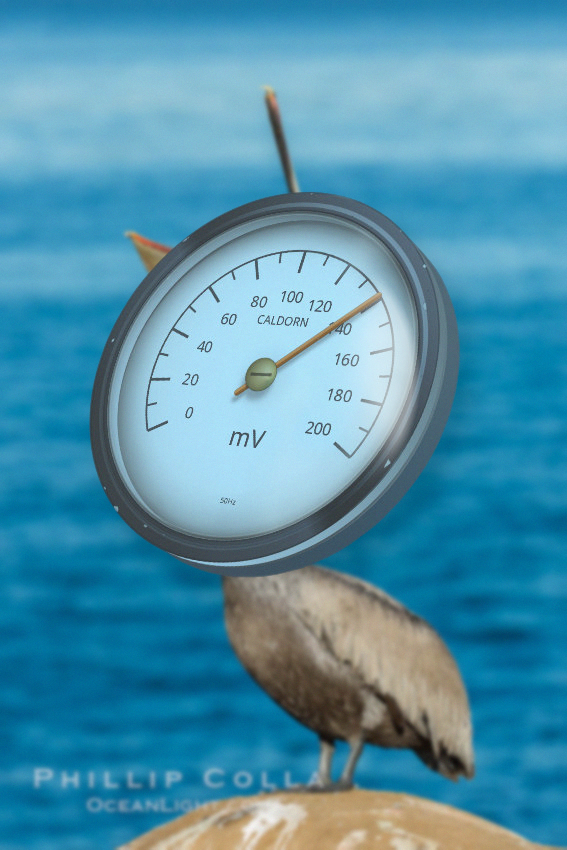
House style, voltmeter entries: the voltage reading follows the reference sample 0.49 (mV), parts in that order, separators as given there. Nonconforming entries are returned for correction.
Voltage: 140 (mV)
